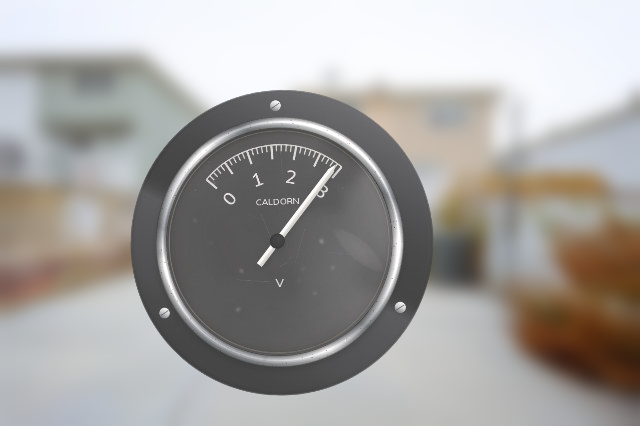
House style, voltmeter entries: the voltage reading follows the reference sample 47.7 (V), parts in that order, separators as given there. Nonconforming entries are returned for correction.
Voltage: 2.9 (V)
